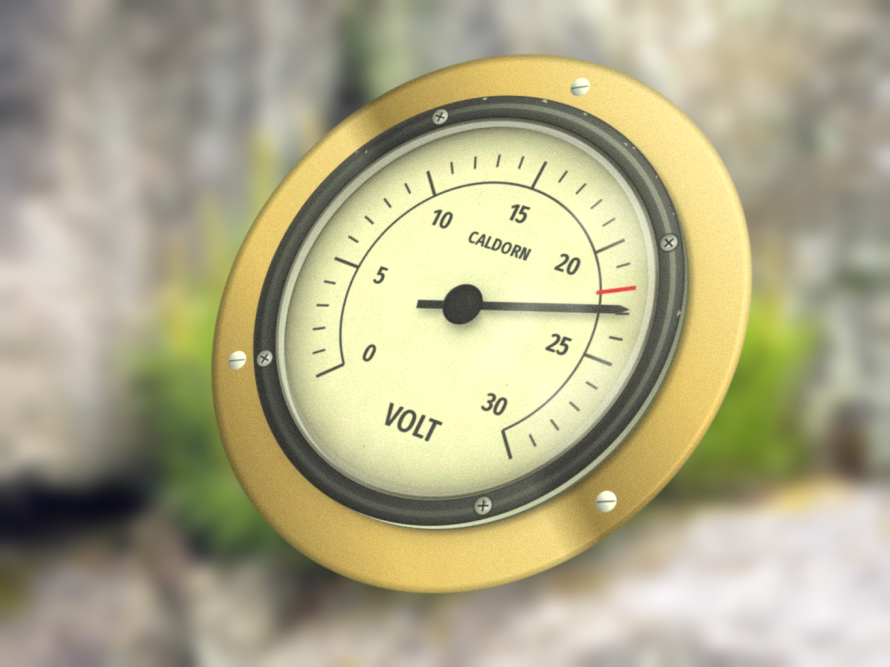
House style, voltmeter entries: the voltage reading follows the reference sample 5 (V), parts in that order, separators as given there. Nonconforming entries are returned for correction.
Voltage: 23 (V)
